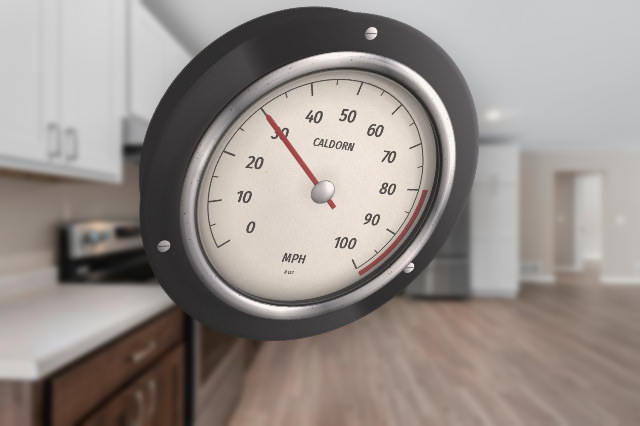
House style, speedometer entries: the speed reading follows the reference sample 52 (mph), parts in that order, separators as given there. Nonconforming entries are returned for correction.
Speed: 30 (mph)
